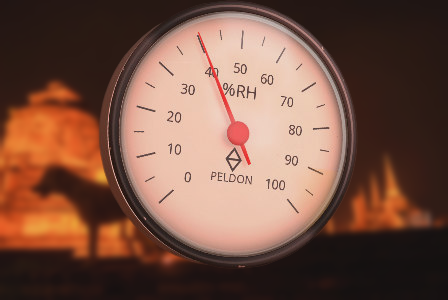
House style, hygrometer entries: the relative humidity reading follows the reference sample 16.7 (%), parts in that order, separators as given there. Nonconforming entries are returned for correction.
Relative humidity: 40 (%)
